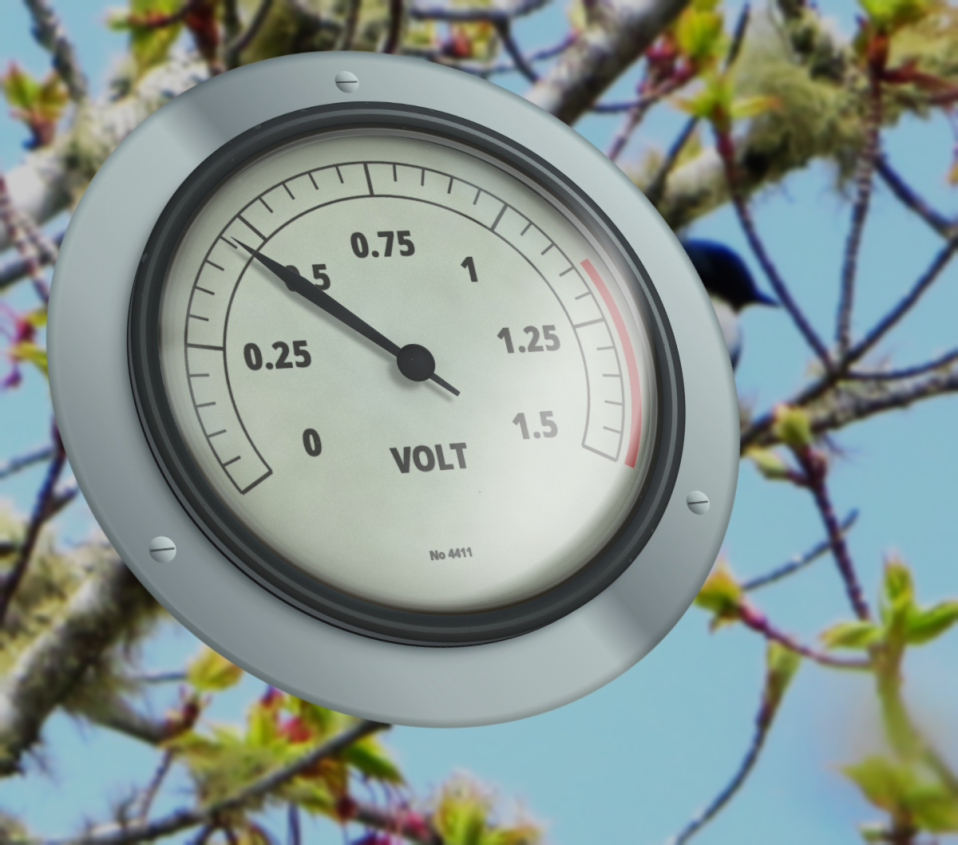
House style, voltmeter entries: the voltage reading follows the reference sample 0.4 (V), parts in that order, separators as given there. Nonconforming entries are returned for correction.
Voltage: 0.45 (V)
